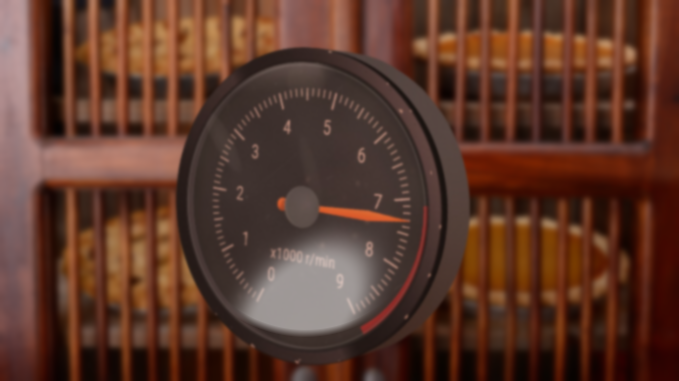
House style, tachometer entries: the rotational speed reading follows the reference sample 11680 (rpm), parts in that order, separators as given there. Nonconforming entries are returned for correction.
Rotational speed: 7300 (rpm)
